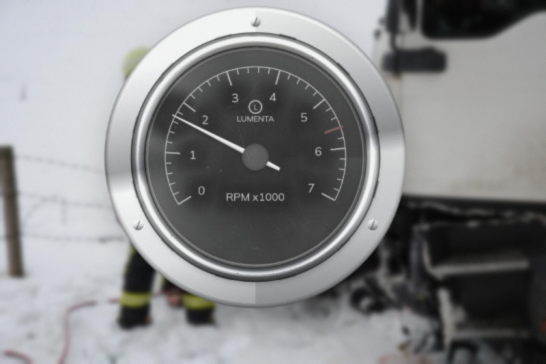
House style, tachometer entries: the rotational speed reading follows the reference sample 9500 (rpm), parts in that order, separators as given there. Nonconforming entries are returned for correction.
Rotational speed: 1700 (rpm)
